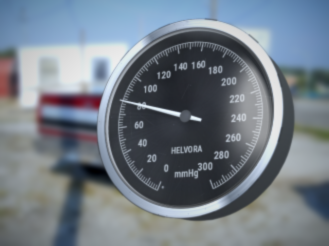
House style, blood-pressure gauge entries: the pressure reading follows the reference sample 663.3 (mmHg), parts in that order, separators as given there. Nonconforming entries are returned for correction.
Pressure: 80 (mmHg)
